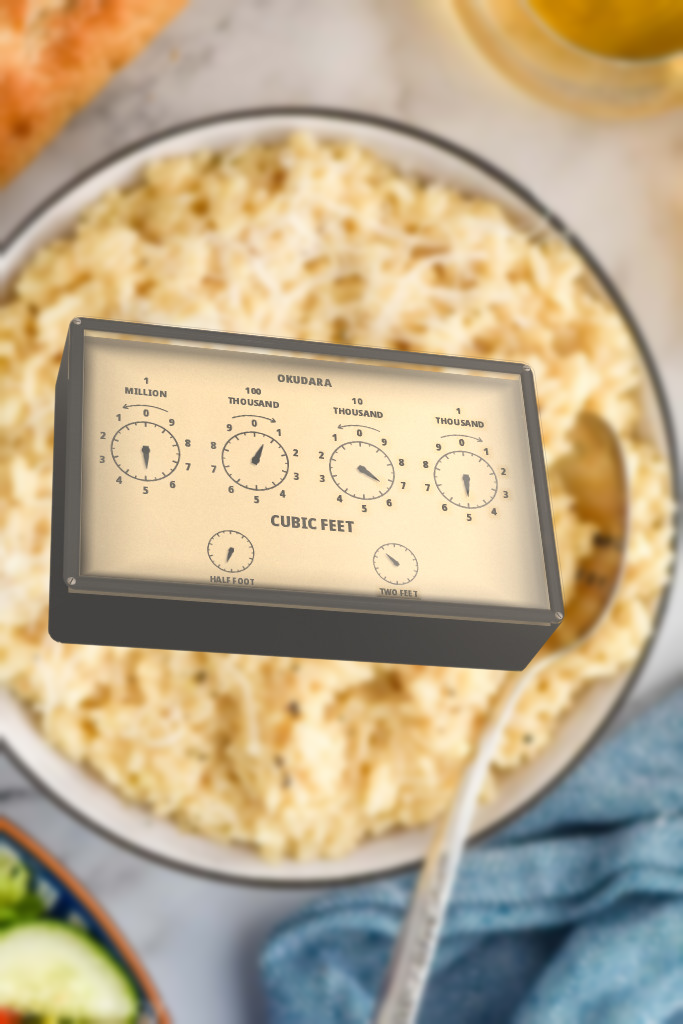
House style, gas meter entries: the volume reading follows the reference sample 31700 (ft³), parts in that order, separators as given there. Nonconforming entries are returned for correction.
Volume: 506500 (ft³)
